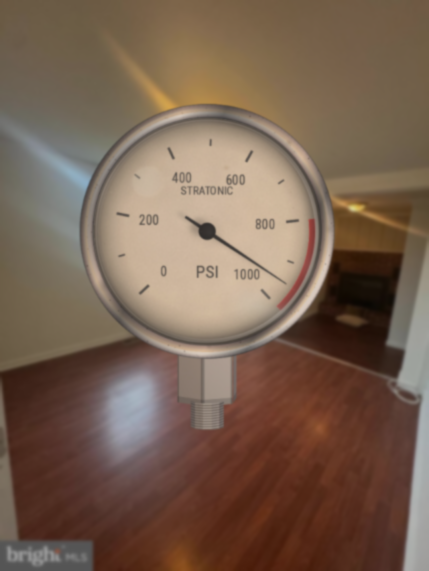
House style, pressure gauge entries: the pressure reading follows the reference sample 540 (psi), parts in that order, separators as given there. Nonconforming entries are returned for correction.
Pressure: 950 (psi)
